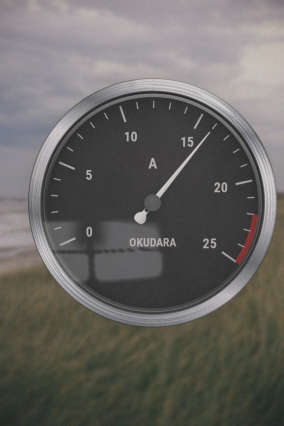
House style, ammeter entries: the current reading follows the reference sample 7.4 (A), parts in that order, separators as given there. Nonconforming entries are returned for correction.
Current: 16 (A)
